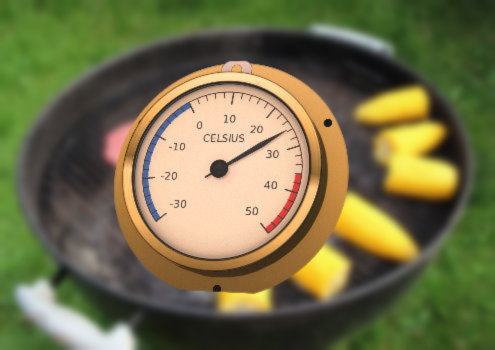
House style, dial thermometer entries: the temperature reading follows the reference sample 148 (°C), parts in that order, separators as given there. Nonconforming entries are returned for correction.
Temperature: 26 (°C)
